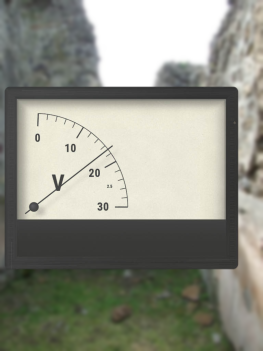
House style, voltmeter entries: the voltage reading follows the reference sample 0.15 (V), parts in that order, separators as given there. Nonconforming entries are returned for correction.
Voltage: 17 (V)
